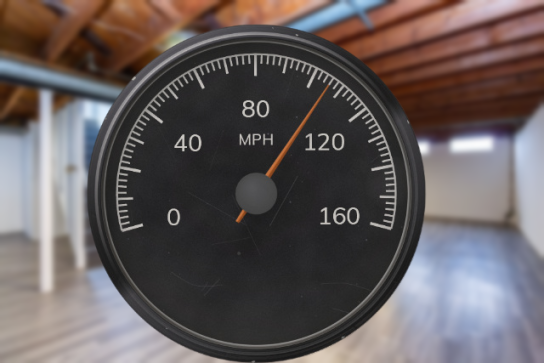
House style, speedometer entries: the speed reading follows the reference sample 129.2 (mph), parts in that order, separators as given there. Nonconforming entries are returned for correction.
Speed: 106 (mph)
